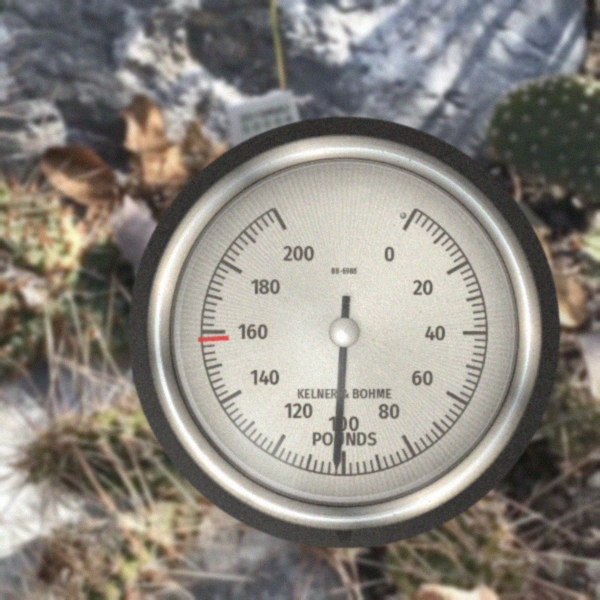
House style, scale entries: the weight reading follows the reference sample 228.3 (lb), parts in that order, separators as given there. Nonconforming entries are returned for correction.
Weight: 102 (lb)
